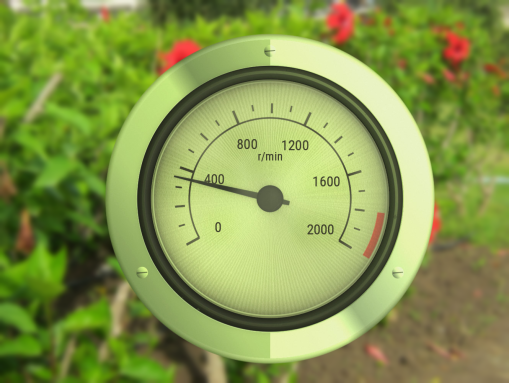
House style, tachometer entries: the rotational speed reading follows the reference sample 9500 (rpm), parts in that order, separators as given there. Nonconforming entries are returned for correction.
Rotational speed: 350 (rpm)
